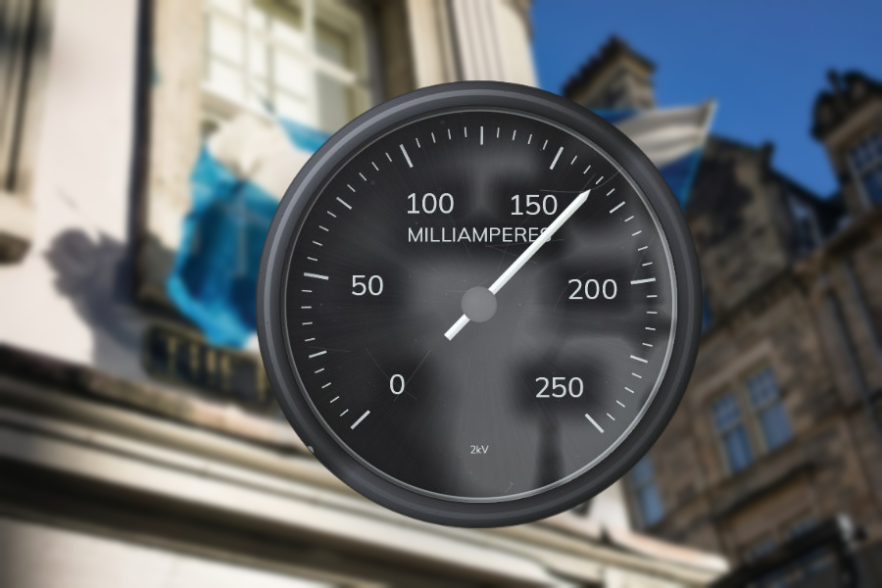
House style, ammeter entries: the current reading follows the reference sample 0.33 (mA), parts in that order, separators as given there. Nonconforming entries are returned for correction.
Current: 165 (mA)
